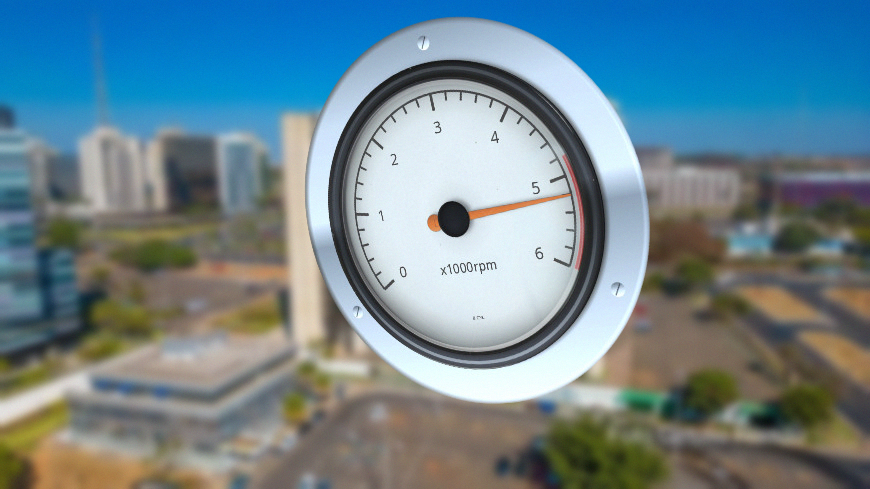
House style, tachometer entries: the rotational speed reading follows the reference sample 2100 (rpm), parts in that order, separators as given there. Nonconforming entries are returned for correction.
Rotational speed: 5200 (rpm)
